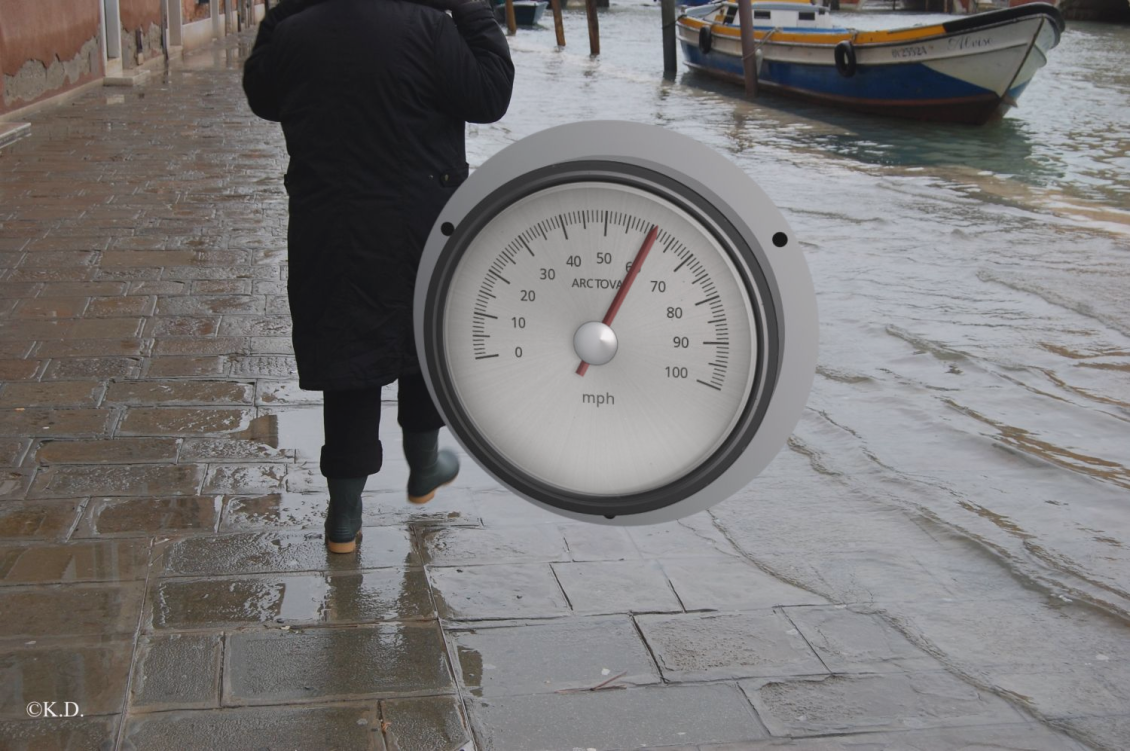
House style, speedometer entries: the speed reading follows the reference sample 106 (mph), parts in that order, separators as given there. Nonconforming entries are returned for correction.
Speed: 61 (mph)
